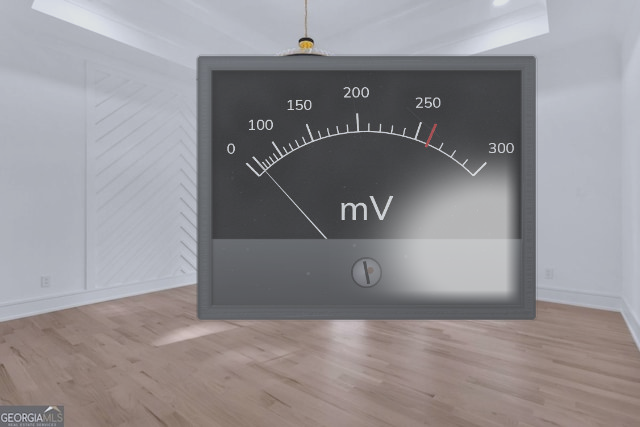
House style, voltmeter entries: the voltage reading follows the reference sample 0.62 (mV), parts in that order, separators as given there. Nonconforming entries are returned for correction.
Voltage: 50 (mV)
